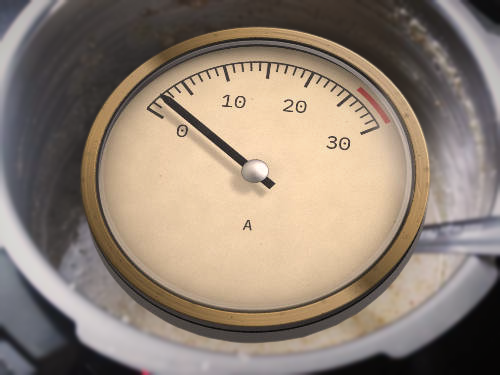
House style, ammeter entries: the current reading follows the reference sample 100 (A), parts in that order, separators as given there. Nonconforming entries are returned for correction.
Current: 2 (A)
